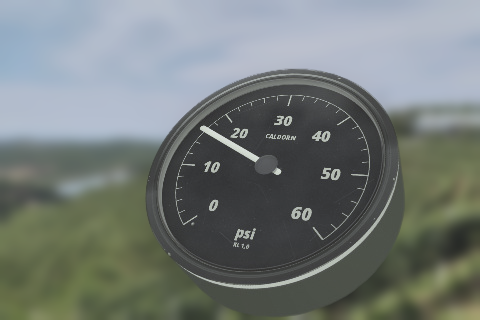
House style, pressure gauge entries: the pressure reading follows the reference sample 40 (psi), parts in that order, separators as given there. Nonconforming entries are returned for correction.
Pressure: 16 (psi)
